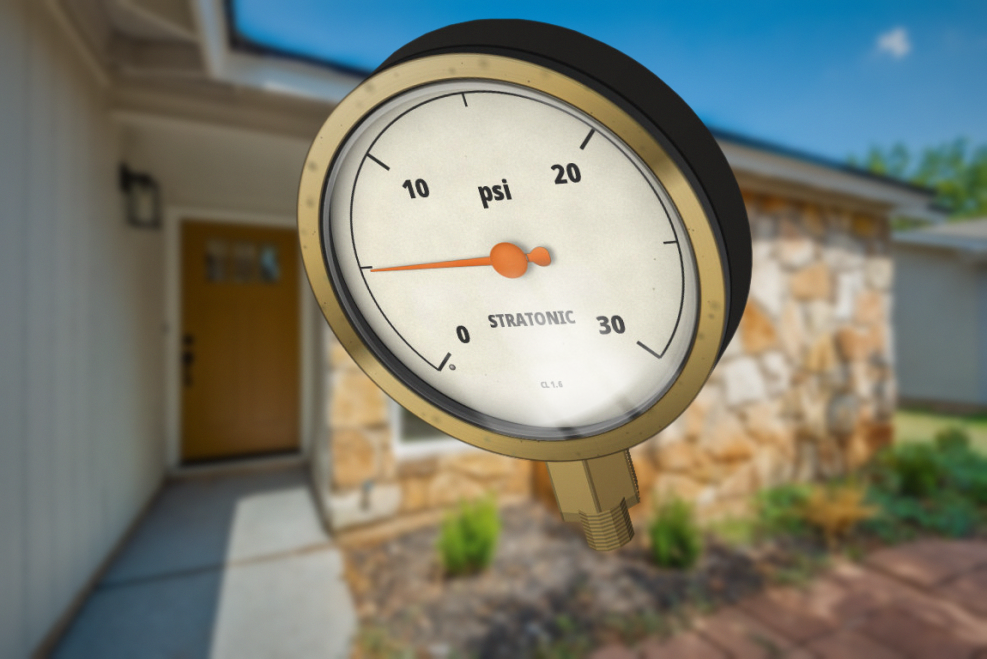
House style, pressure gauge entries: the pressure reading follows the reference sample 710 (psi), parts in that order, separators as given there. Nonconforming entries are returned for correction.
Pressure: 5 (psi)
